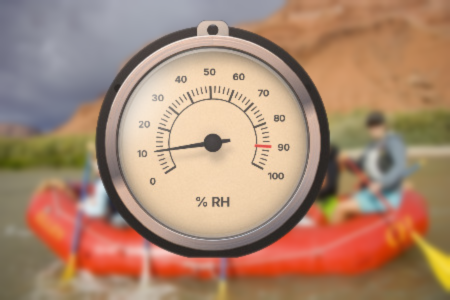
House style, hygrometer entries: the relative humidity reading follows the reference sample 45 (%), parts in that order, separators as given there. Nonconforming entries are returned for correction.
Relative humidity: 10 (%)
